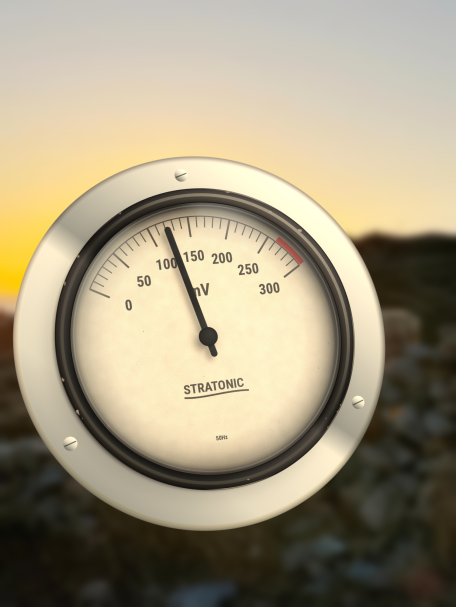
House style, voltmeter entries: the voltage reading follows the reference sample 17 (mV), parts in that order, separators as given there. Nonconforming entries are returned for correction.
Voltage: 120 (mV)
